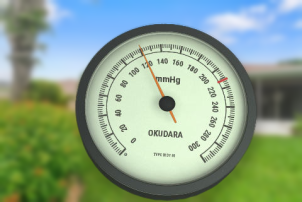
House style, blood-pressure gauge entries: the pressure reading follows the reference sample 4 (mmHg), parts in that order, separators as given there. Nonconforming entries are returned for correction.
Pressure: 120 (mmHg)
